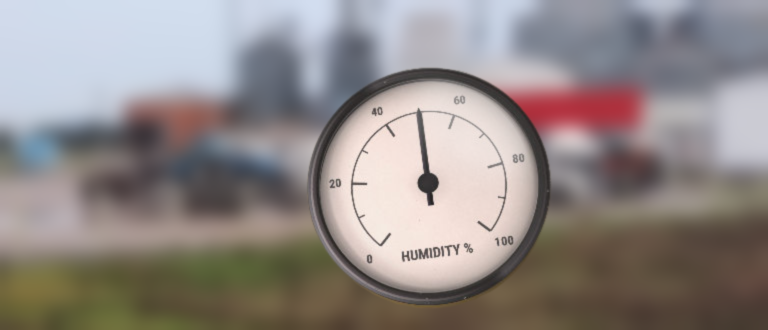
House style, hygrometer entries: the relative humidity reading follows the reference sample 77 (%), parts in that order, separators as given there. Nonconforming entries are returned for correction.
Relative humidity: 50 (%)
